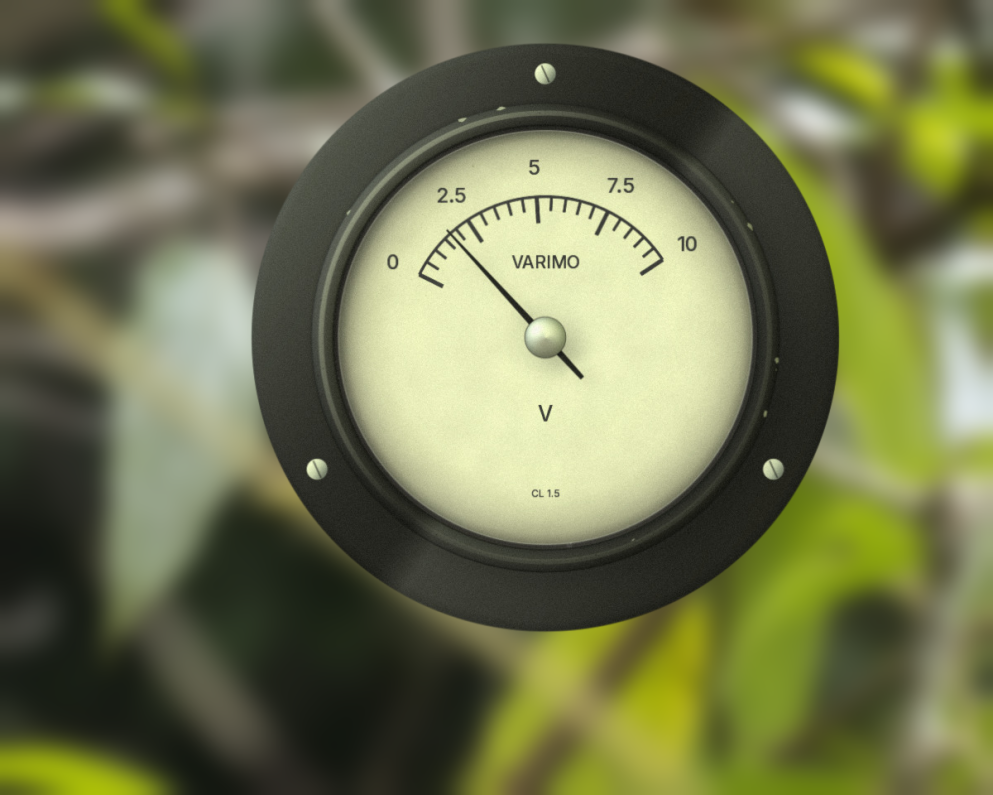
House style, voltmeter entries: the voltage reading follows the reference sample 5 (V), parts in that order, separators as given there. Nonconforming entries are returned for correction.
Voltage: 1.75 (V)
